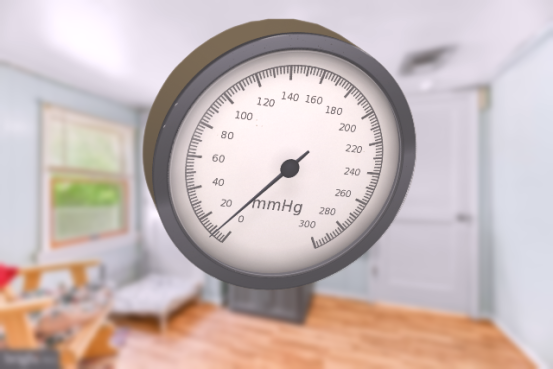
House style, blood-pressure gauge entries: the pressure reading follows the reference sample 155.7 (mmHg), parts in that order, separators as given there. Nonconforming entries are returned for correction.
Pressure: 10 (mmHg)
